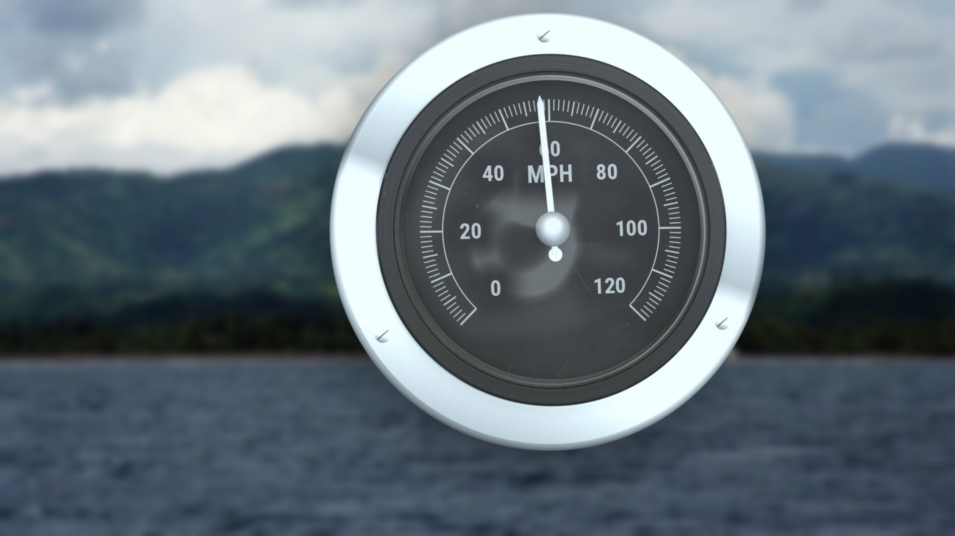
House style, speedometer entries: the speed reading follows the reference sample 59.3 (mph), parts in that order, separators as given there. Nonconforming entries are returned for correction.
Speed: 58 (mph)
